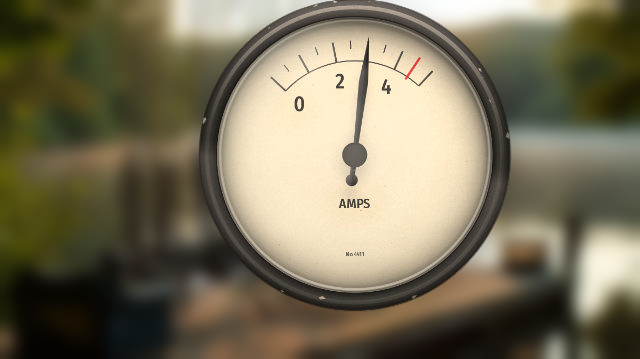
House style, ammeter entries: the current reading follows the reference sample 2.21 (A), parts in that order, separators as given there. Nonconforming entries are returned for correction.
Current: 3 (A)
